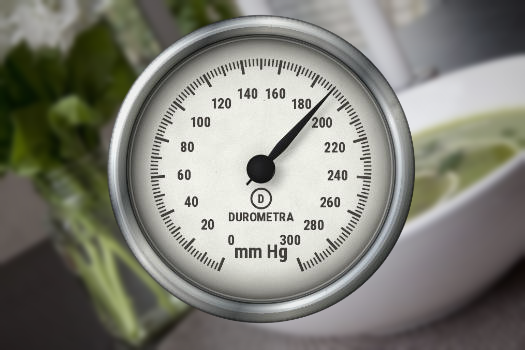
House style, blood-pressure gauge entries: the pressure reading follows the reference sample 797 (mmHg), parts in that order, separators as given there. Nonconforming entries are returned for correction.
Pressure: 190 (mmHg)
